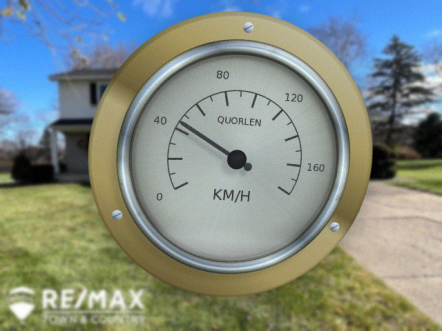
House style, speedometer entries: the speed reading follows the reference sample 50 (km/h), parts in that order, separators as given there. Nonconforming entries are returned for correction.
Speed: 45 (km/h)
